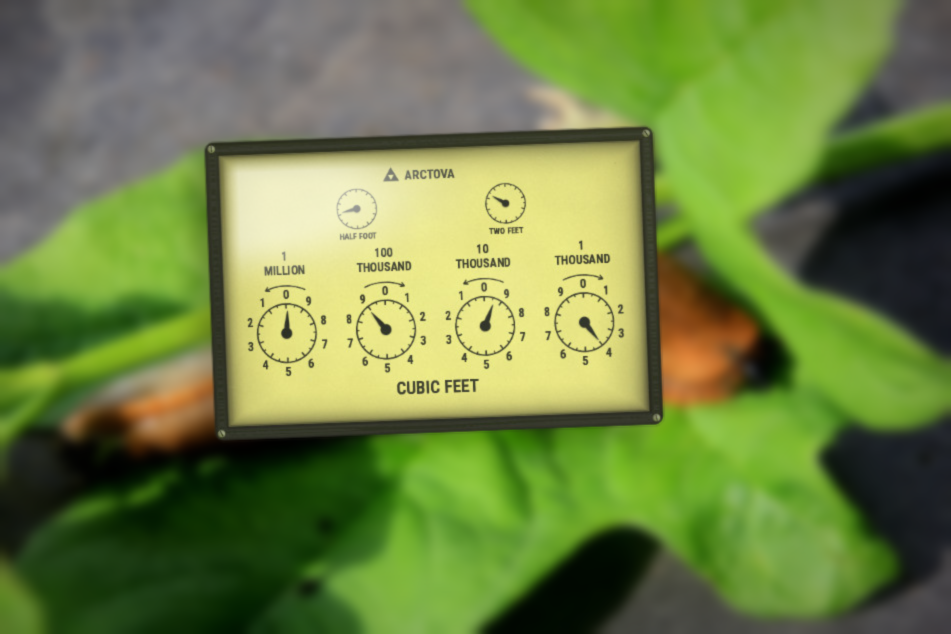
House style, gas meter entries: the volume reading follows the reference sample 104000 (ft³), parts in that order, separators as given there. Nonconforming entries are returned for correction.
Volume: 989400 (ft³)
